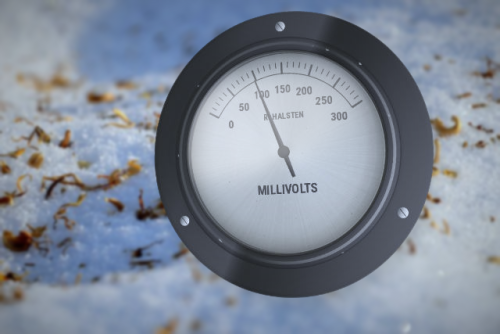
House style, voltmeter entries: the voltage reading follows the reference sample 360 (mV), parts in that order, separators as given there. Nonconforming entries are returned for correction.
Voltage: 100 (mV)
